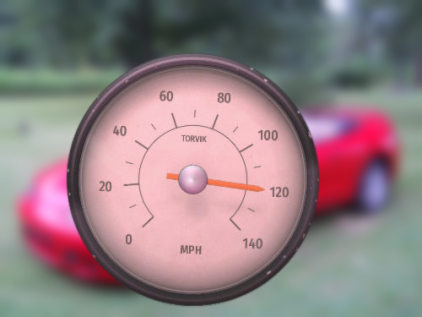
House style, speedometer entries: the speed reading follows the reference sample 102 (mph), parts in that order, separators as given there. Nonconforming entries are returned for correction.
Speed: 120 (mph)
